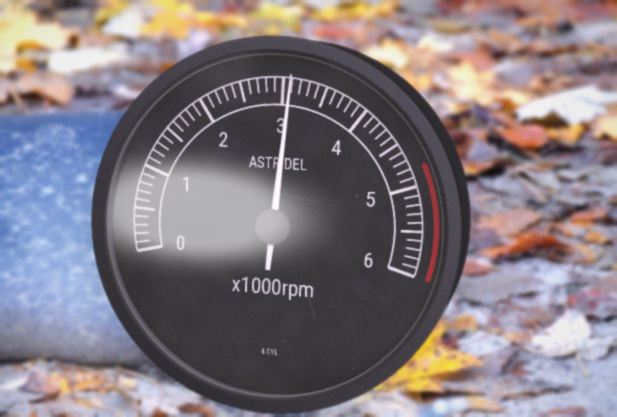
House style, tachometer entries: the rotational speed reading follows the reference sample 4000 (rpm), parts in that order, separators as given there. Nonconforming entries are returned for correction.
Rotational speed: 3100 (rpm)
